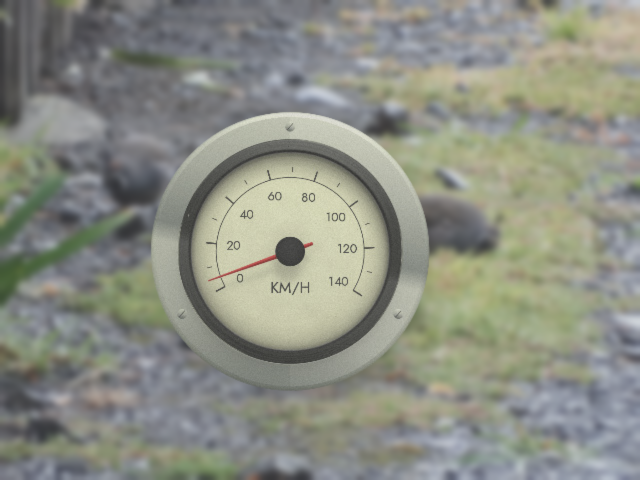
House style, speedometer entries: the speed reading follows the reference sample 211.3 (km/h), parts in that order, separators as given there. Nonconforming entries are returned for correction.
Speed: 5 (km/h)
